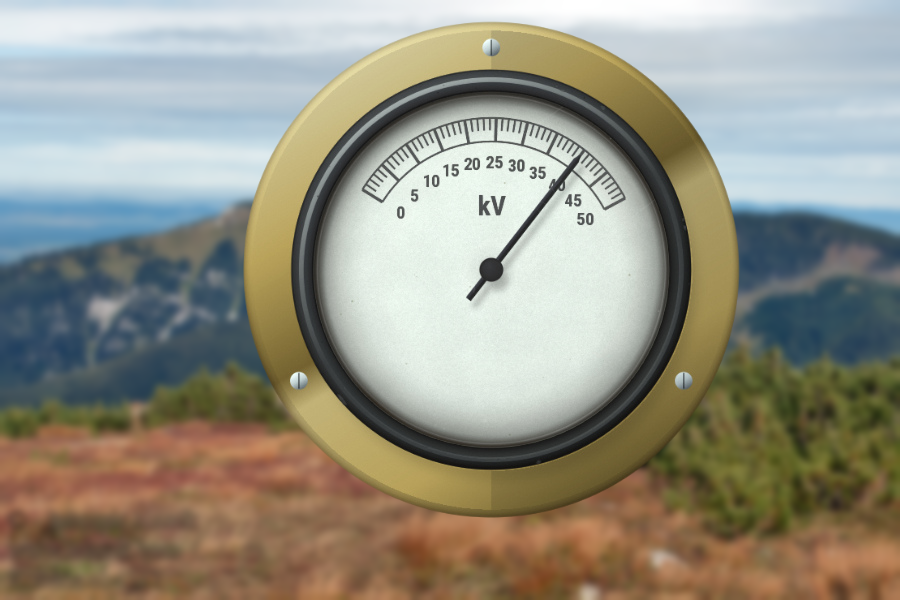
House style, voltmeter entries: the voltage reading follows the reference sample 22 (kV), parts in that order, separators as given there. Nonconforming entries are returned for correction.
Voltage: 40 (kV)
